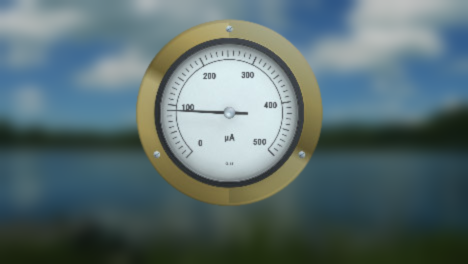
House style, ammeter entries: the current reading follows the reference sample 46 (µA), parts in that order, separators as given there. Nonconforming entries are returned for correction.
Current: 90 (µA)
